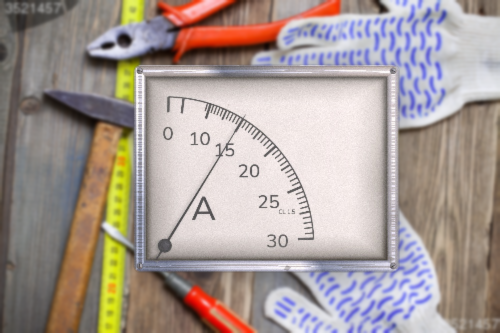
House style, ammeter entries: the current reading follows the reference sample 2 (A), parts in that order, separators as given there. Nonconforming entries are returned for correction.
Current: 15 (A)
